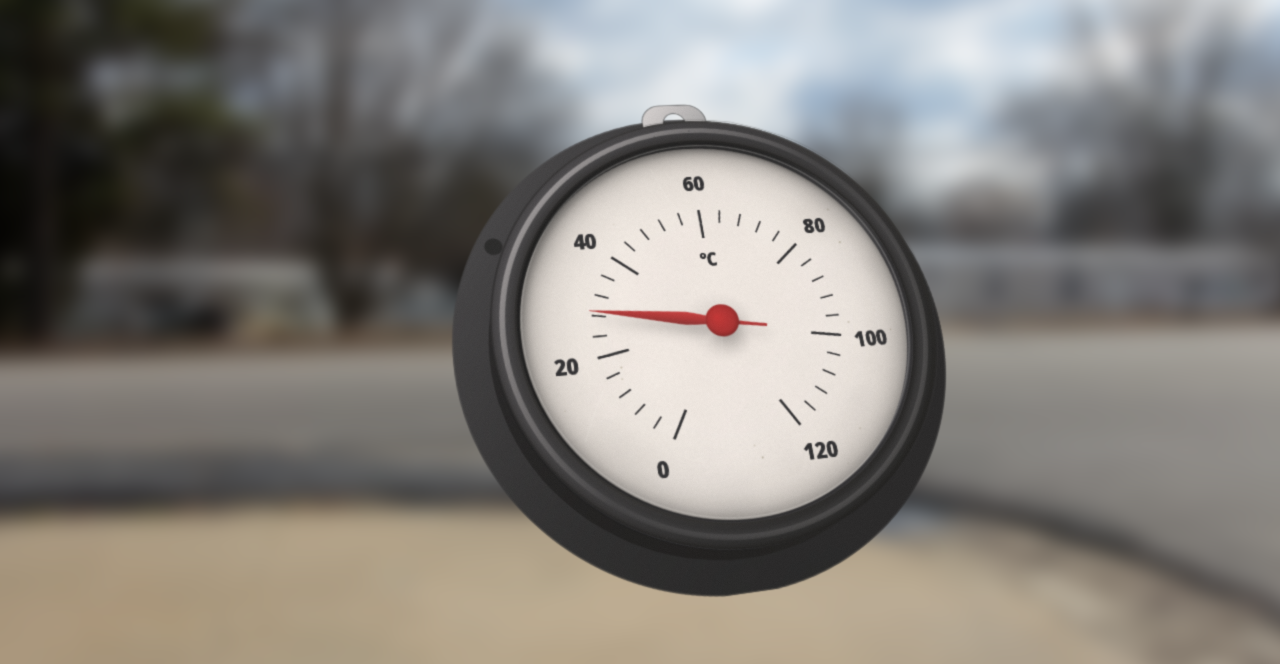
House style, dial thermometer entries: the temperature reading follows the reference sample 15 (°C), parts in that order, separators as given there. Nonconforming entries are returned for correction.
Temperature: 28 (°C)
